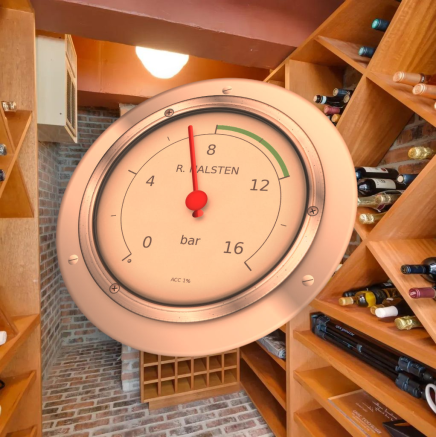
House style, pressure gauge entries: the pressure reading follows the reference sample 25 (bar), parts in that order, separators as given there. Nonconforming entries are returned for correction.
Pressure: 7 (bar)
